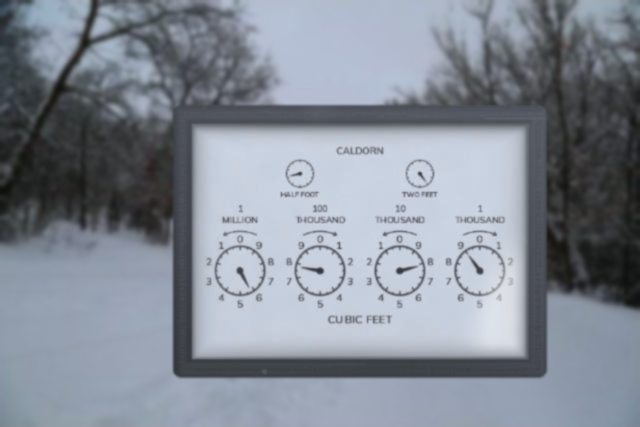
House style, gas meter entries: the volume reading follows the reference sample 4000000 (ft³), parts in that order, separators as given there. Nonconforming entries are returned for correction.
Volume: 577900 (ft³)
